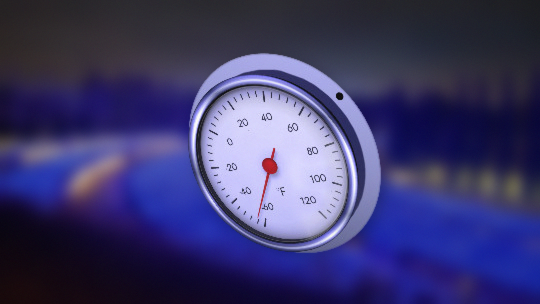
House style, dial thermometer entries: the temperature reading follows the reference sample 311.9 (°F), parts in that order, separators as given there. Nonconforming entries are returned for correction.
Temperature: -56 (°F)
